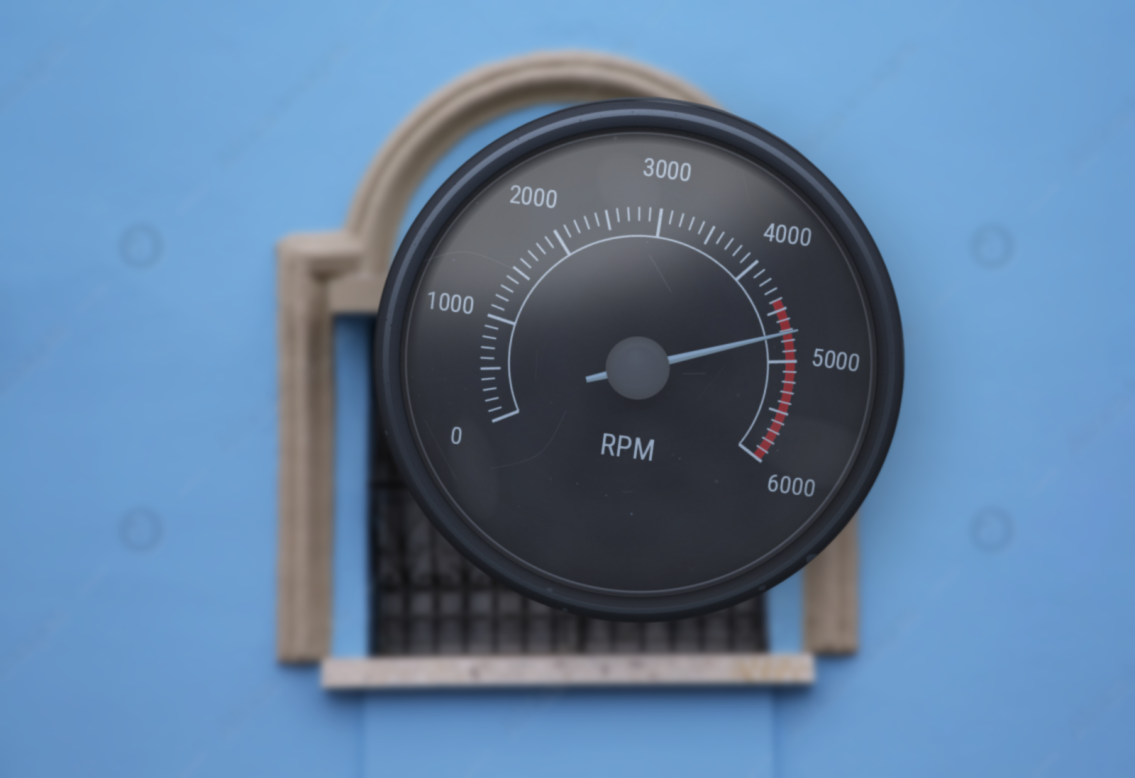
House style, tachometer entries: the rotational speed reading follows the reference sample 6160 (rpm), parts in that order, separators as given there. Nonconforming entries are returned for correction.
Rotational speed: 4700 (rpm)
